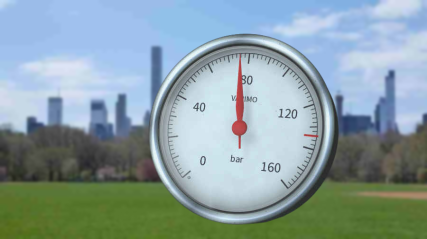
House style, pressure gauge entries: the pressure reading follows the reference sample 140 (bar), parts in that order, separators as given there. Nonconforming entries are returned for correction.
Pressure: 76 (bar)
